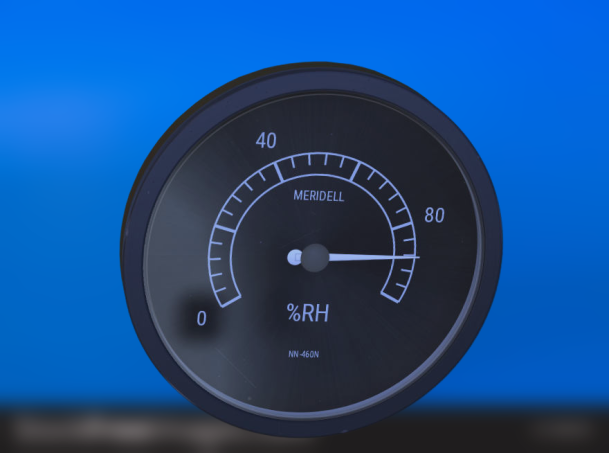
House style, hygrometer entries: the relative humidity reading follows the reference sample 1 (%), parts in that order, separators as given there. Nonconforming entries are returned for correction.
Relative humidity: 88 (%)
